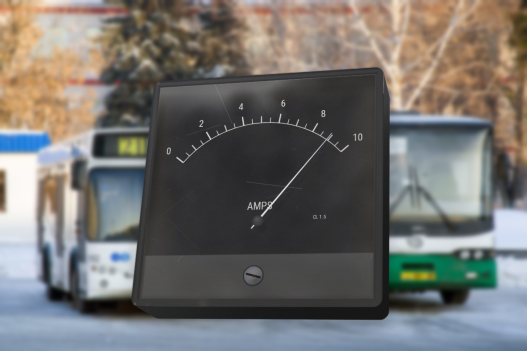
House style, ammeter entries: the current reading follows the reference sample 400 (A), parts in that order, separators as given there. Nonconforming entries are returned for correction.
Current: 9 (A)
